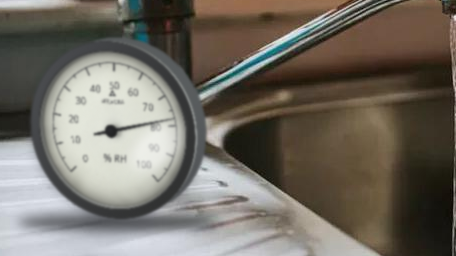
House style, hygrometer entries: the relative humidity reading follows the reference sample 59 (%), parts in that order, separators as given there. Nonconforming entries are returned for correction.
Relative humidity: 77.5 (%)
